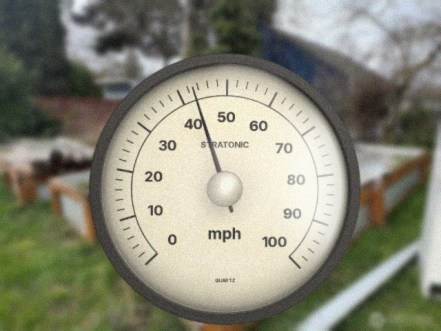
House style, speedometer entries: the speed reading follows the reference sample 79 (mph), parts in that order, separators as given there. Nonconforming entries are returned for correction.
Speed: 43 (mph)
